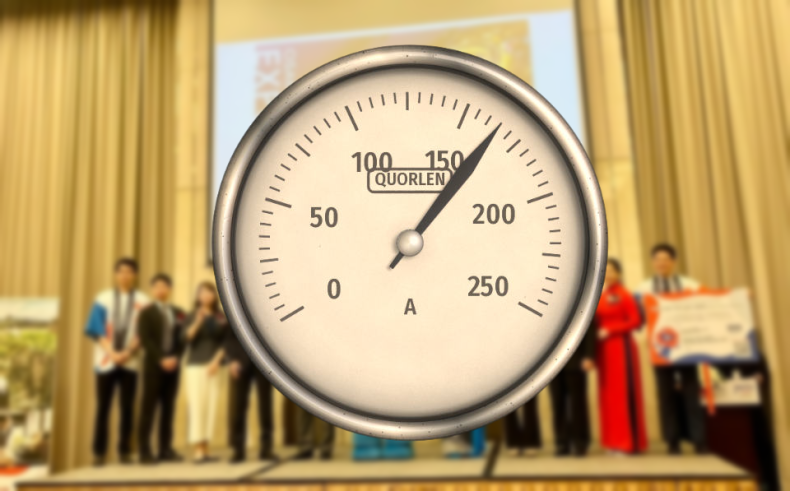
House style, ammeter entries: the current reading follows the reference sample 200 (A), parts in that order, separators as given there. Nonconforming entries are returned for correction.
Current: 165 (A)
